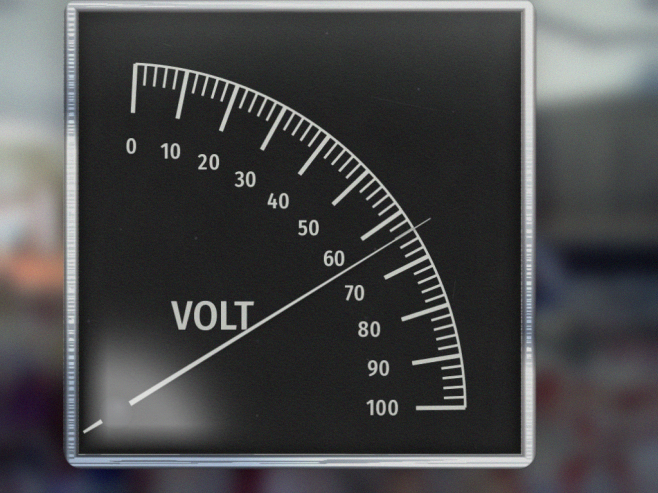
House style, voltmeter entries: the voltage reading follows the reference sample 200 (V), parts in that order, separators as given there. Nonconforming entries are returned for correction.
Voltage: 64 (V)
